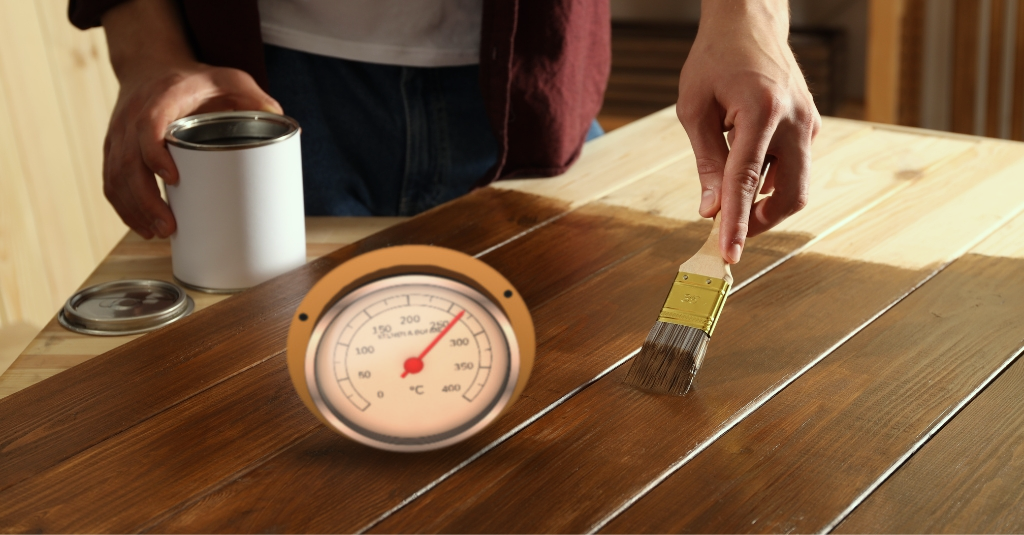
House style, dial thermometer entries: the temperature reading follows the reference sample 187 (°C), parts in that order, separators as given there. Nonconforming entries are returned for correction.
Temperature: 262.5 (°C)
